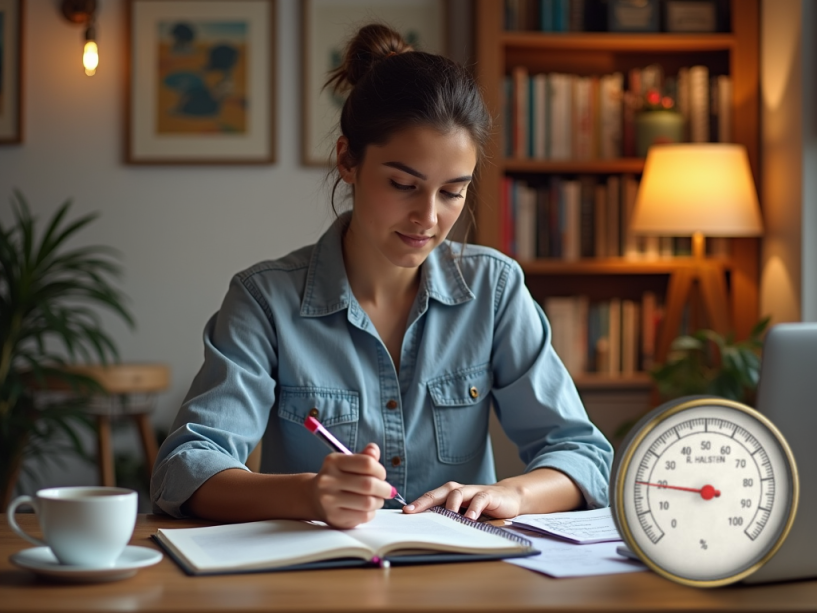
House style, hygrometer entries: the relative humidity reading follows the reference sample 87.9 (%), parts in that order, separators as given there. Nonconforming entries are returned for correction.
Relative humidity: 20 (%)
